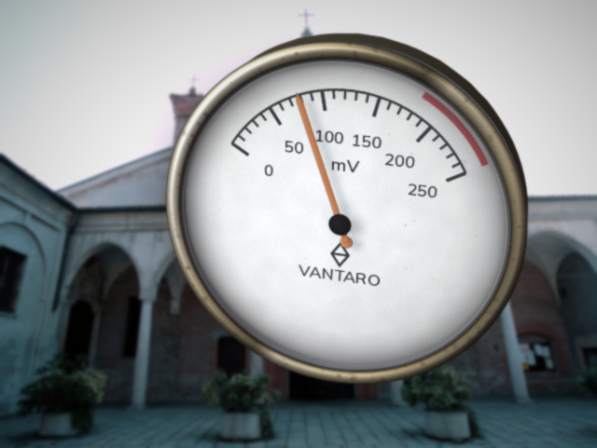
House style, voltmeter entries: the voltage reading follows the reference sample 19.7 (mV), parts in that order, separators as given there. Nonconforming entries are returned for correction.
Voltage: 80 (mV)
